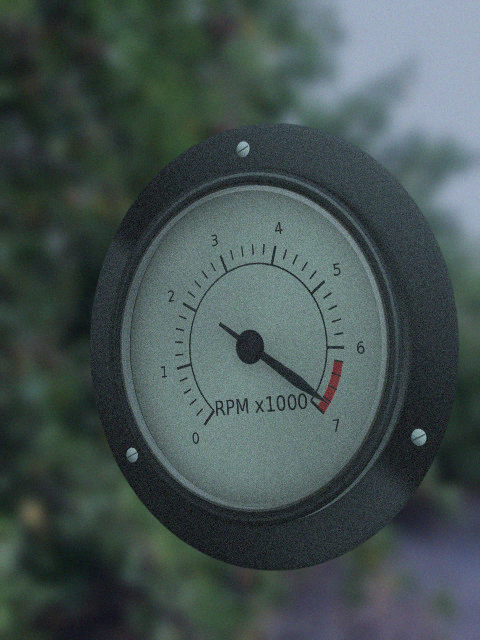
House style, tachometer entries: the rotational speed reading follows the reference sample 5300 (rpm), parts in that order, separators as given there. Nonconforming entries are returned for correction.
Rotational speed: 6800 (rpm)
